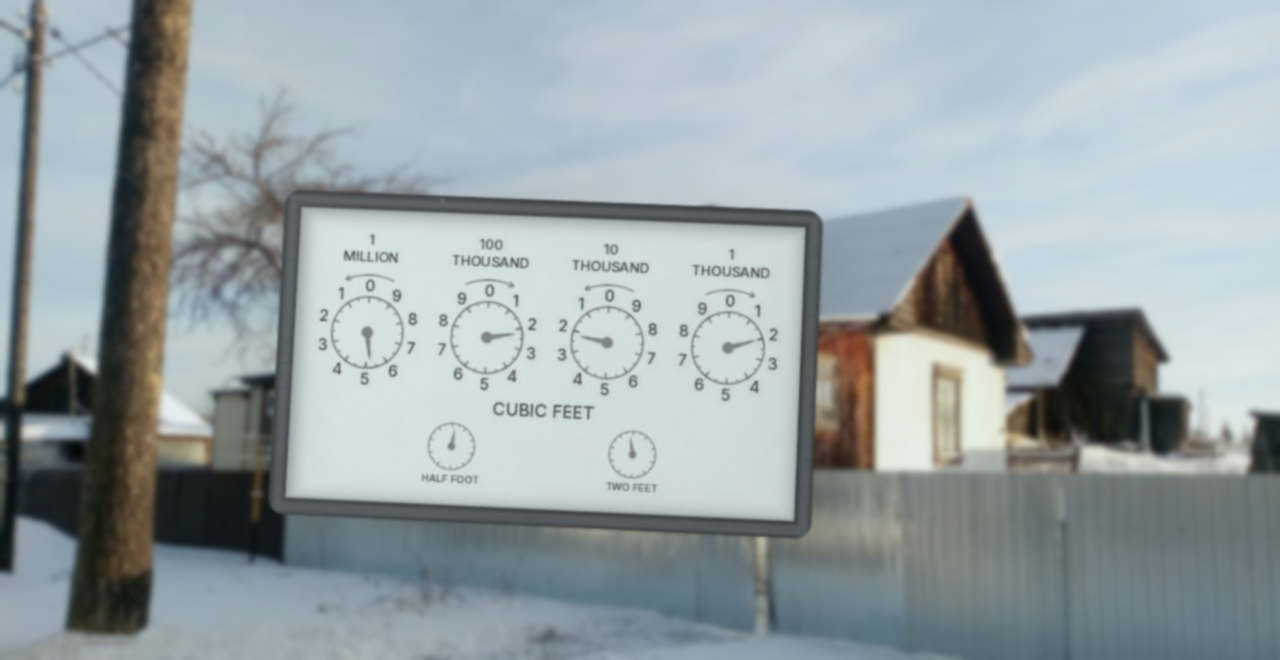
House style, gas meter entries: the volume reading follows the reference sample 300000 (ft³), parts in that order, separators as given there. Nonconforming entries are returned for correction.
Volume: 522200 (ft³)
